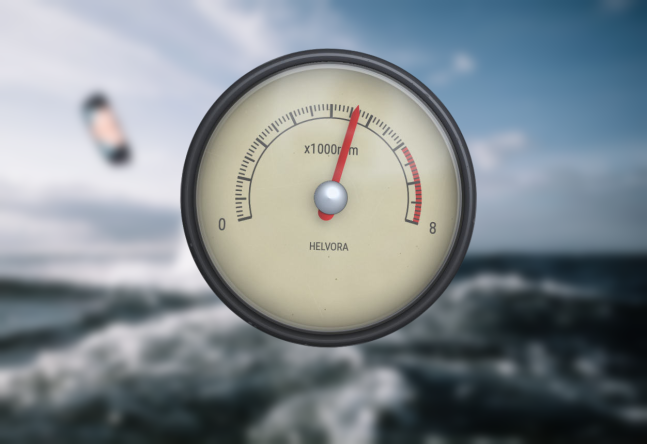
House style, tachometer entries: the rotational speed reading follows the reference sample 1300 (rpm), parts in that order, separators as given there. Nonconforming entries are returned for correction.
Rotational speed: 4600 (rpm)
